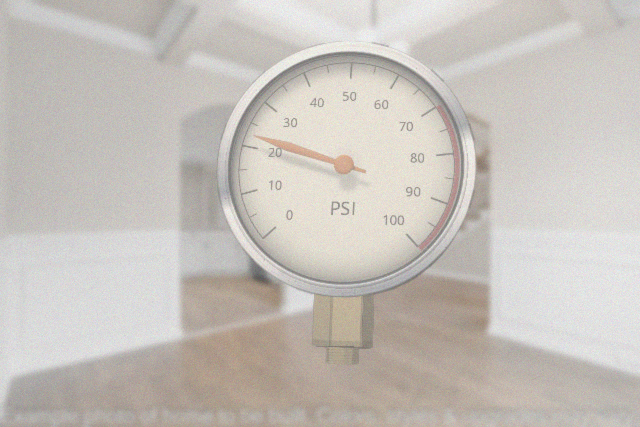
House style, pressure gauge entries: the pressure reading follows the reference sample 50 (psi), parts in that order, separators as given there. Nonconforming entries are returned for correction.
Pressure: 22.5 (psi)
